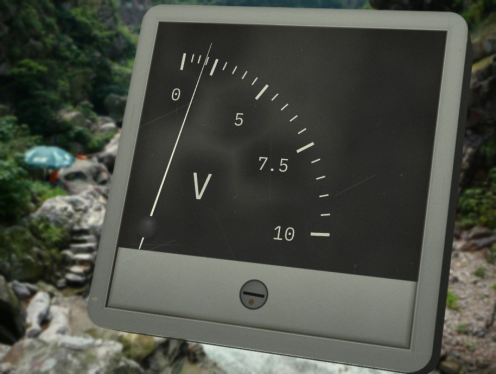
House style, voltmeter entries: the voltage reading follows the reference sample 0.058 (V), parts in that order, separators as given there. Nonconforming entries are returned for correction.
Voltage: 2 (V)
